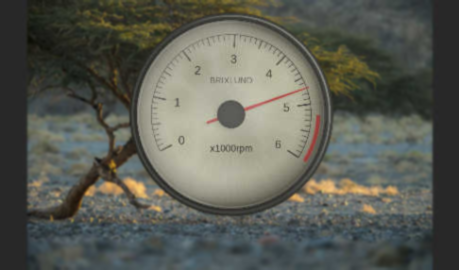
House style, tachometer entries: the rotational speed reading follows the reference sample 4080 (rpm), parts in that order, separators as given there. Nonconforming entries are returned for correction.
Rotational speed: 4700 (rpm)
